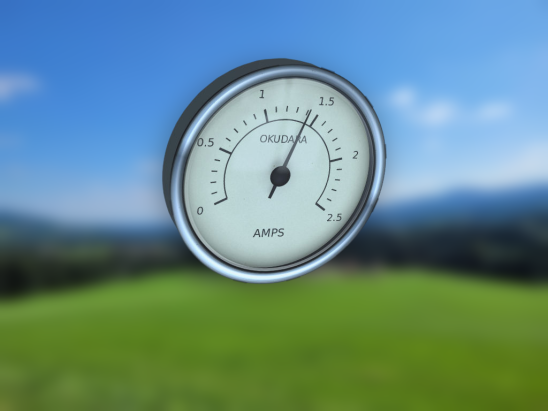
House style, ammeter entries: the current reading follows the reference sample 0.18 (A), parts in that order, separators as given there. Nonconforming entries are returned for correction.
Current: 1.4 (A)
